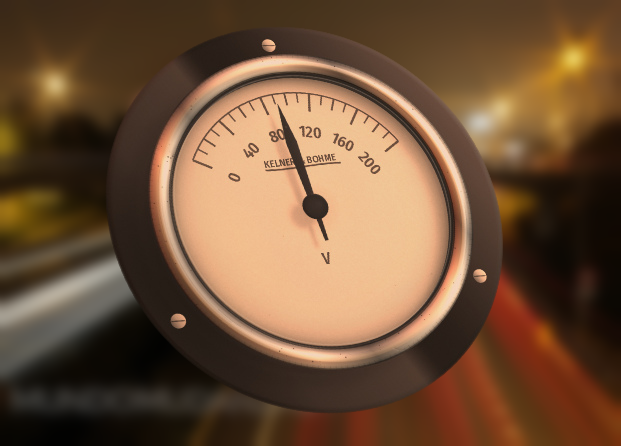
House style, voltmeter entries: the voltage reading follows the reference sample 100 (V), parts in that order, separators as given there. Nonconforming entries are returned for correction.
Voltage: 90 (V)
